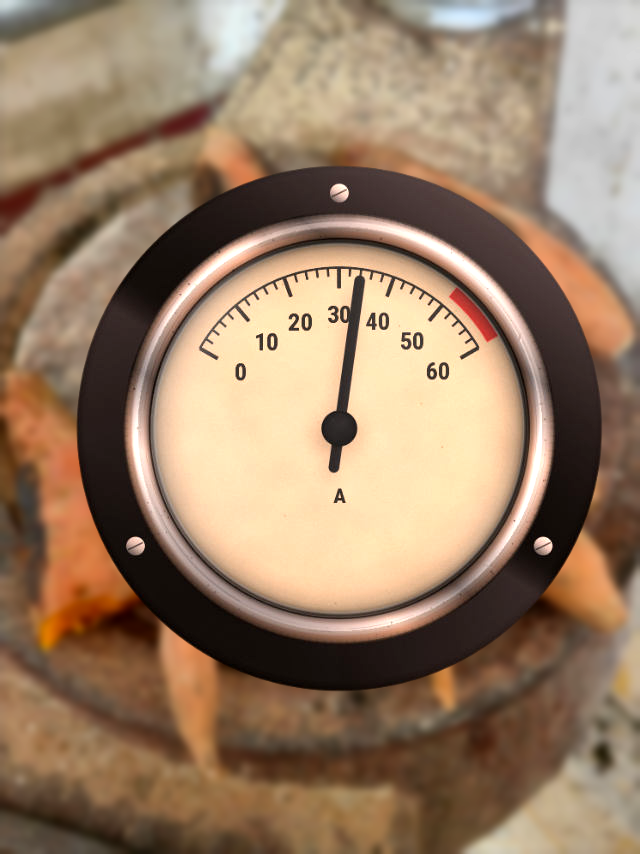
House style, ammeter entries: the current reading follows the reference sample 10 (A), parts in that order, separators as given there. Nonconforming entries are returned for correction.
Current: 34 (A)
